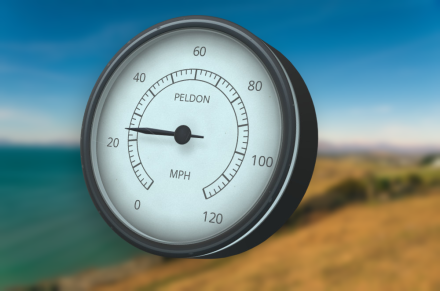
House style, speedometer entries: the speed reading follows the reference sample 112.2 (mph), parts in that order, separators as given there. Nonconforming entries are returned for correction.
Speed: 24 (mph)
